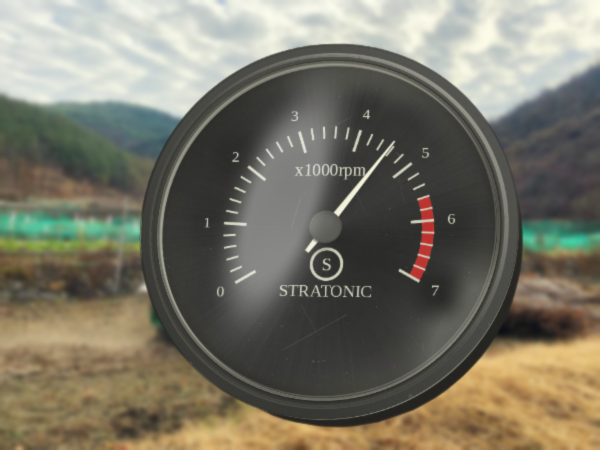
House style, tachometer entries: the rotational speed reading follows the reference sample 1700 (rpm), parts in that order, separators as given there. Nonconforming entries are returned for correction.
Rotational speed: 4600 (rpm)
